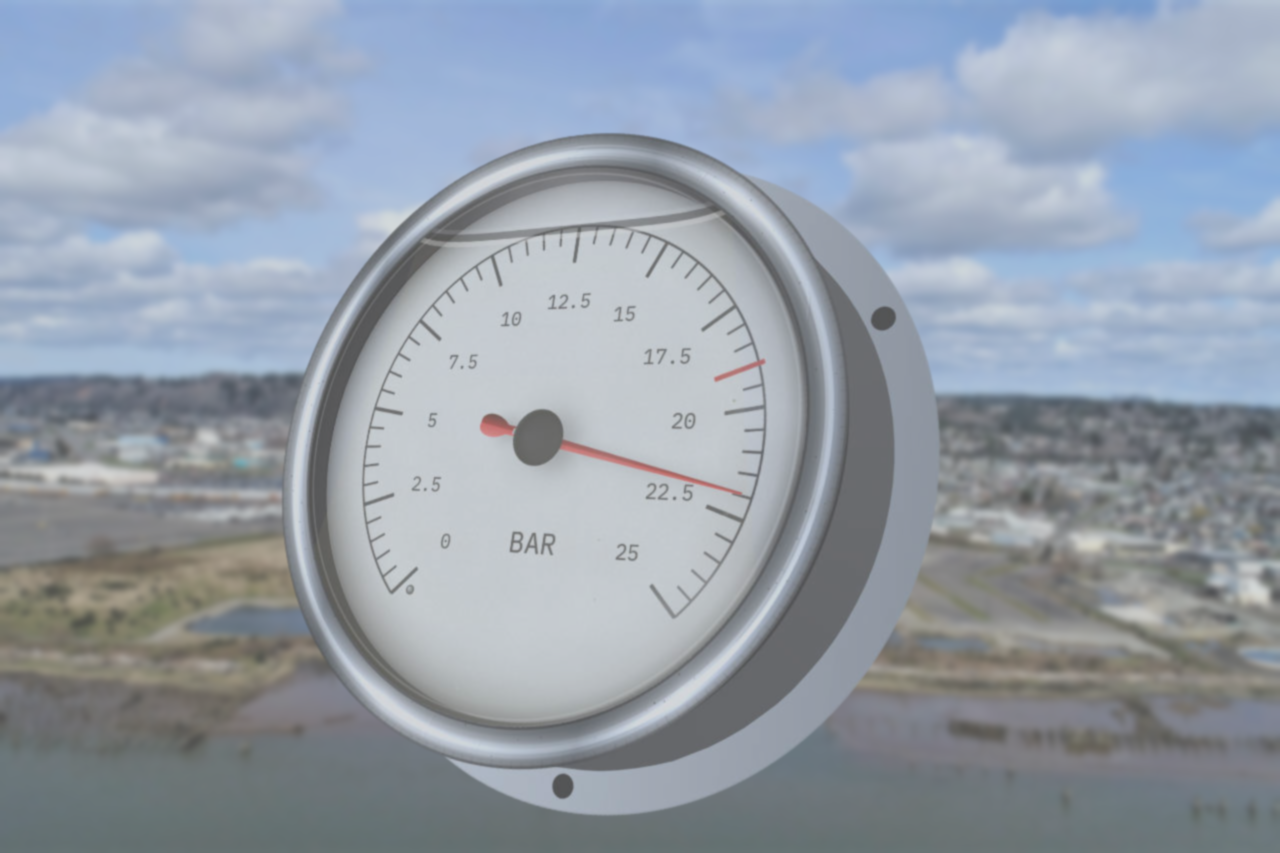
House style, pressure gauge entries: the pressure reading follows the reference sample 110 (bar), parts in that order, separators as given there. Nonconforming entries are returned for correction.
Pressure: 22 (bar)
